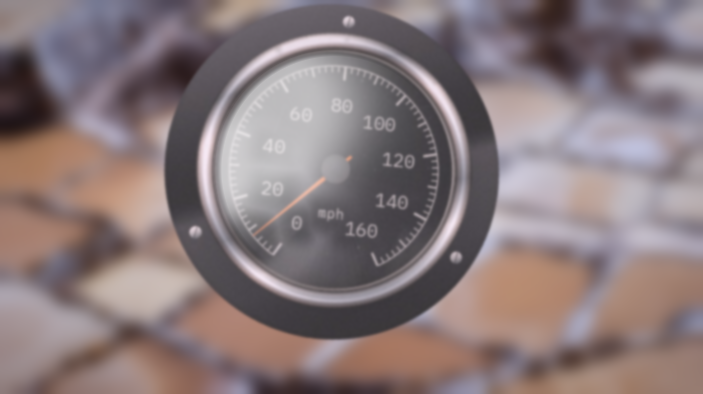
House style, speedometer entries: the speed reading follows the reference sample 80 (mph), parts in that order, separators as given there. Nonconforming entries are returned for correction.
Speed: 8 (mph)
